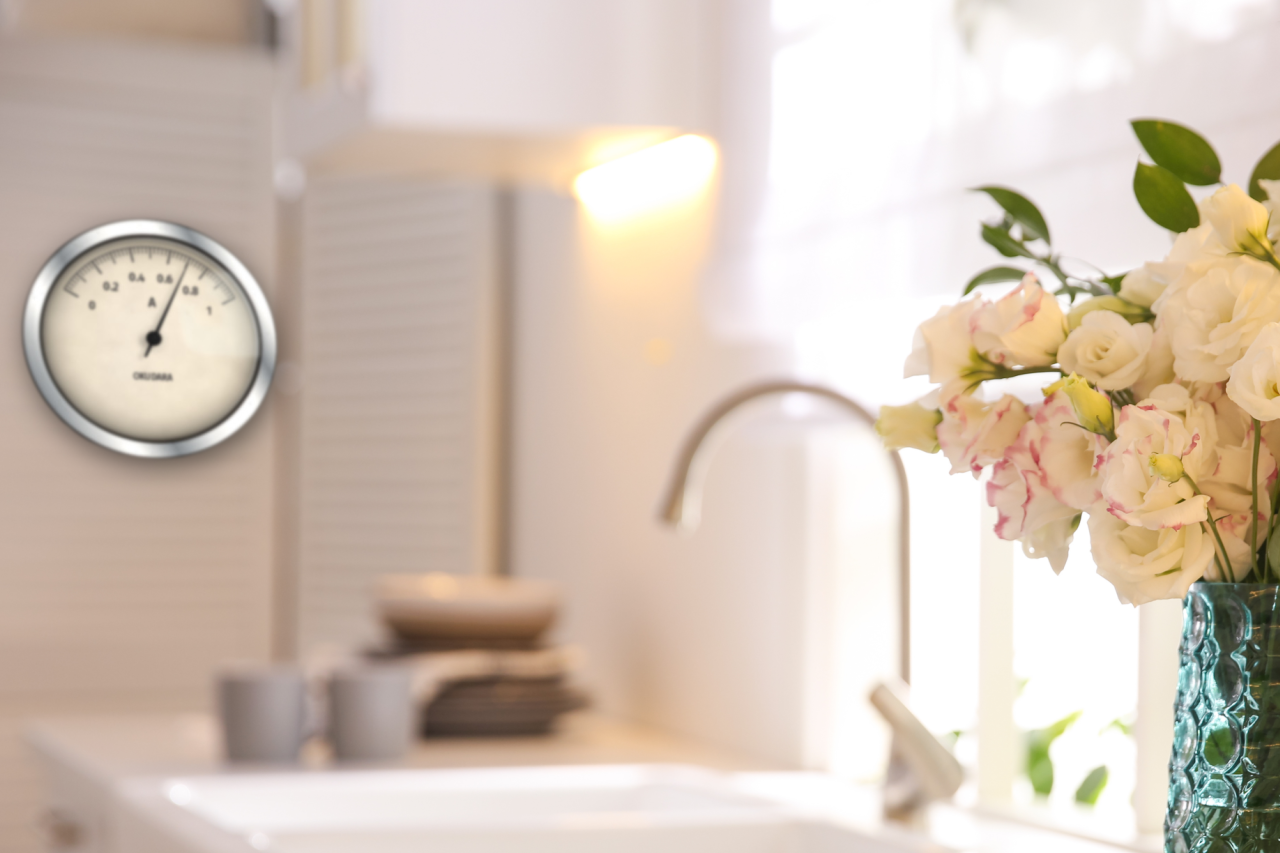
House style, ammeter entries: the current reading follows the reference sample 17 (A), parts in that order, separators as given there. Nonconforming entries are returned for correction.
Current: 0.7 (A)
